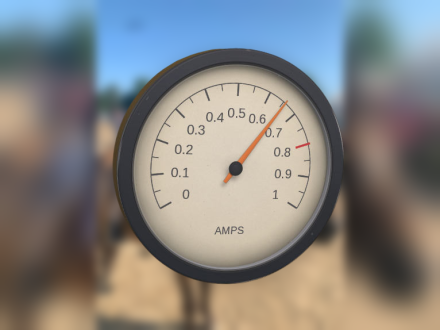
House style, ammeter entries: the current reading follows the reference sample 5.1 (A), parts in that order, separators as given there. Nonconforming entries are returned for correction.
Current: 0.65 (A)
